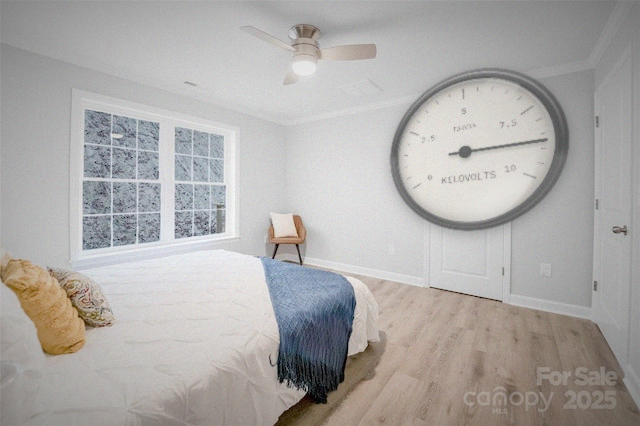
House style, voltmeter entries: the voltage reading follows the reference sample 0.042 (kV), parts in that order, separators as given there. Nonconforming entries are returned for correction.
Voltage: 8.75 (kV)
